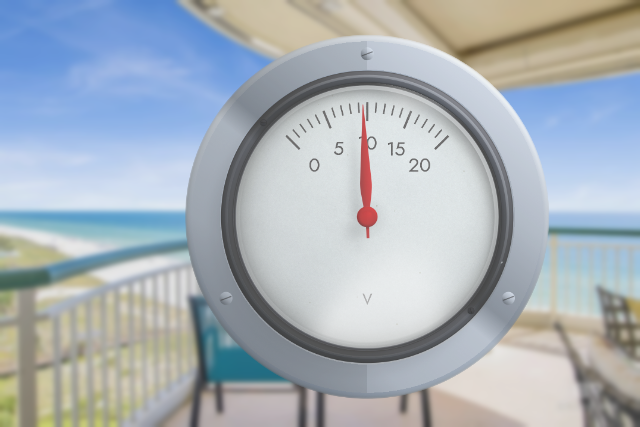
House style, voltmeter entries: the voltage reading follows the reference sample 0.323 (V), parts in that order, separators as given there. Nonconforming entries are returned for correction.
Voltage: 9.5 (V)
